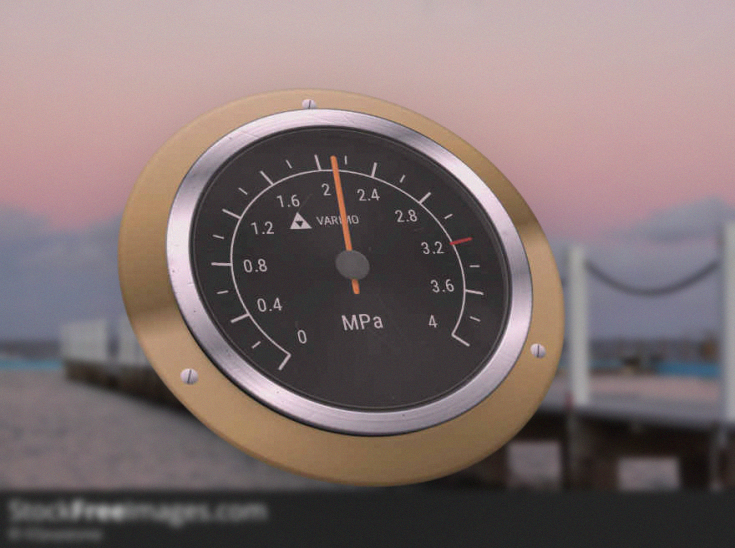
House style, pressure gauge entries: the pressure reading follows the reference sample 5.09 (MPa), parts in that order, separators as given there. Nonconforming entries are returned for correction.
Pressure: 2.1 (MPa)
